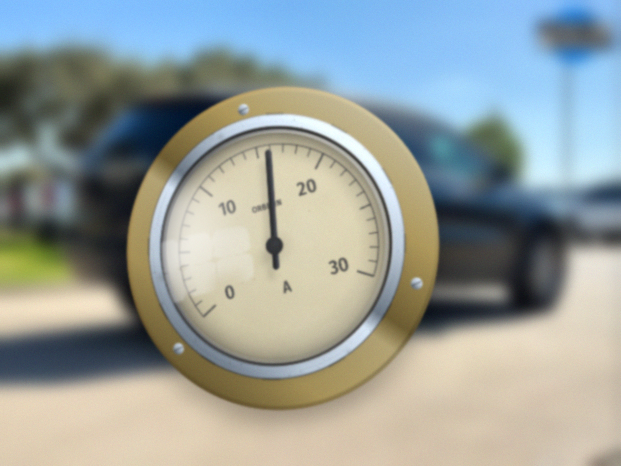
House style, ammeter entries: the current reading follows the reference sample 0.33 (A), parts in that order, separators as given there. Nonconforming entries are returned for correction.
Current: 16 (A)
